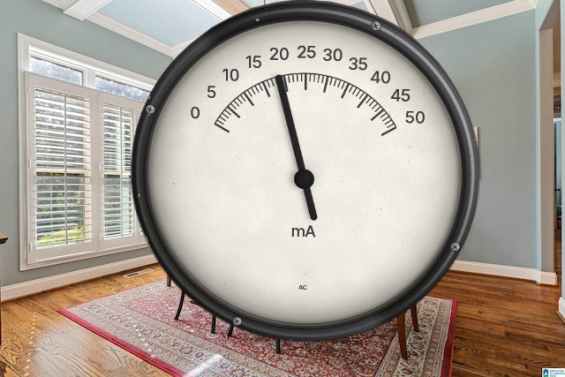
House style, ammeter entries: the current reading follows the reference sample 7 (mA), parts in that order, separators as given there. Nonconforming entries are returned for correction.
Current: 19 (mA)
